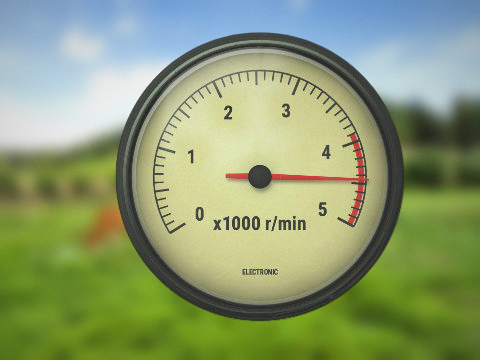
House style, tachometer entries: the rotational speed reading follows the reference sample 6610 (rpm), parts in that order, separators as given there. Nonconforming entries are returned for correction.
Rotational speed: 4450 (rpm)
